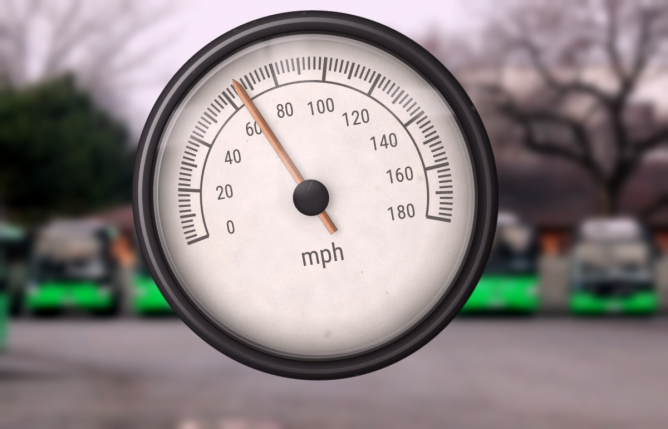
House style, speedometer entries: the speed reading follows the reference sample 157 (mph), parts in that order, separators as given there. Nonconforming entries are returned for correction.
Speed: 66 (mph)
